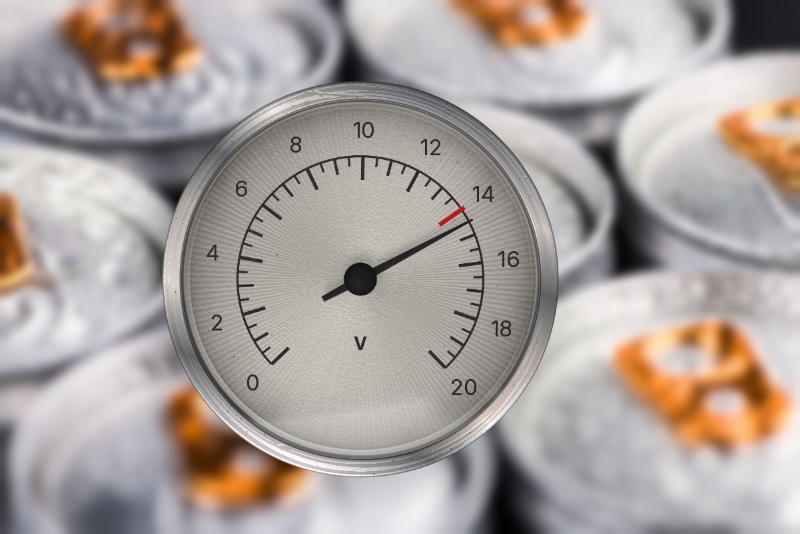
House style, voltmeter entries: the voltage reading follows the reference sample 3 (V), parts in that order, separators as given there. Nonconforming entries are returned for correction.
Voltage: 14.5 (V)
